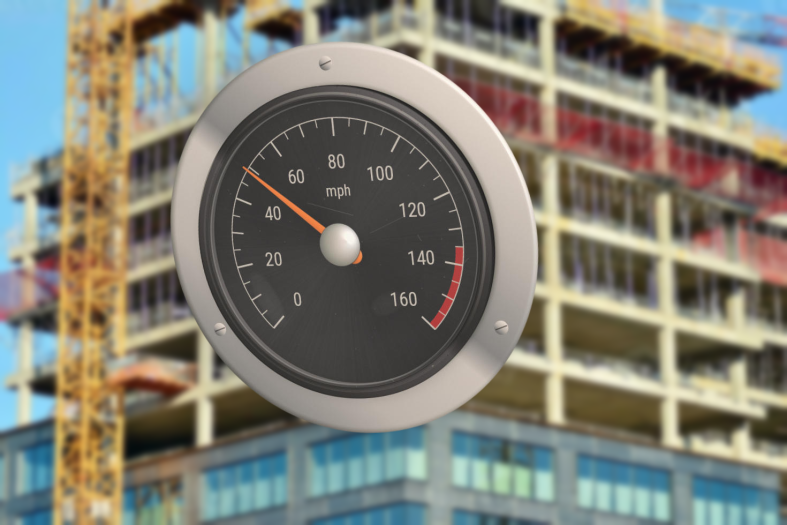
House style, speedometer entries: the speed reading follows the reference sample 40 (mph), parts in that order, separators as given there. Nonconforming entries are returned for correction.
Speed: 50 (mph)
